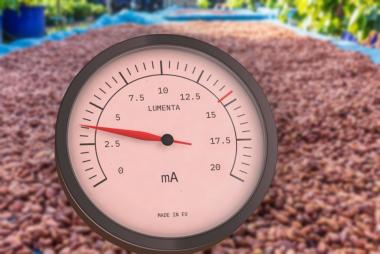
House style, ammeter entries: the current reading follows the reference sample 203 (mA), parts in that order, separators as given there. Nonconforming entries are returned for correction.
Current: 3.5 (mA)
